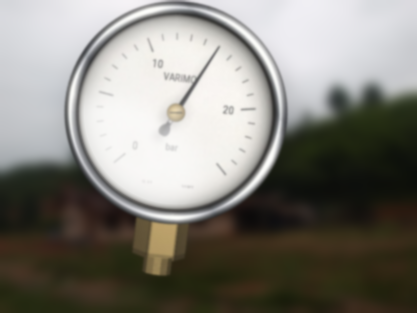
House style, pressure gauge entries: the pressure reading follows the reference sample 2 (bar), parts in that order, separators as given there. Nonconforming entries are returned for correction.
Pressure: 15 (bar)
